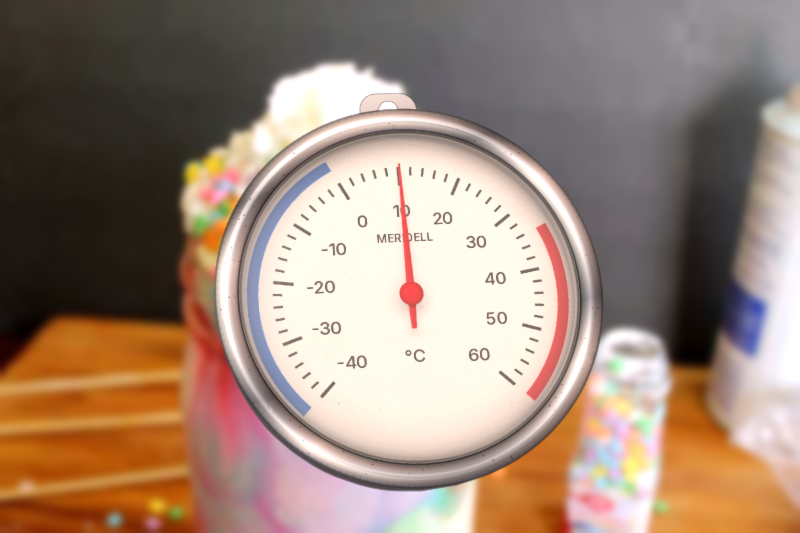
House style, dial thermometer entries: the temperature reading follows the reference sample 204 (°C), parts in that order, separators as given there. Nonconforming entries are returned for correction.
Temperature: 10 (°C)
